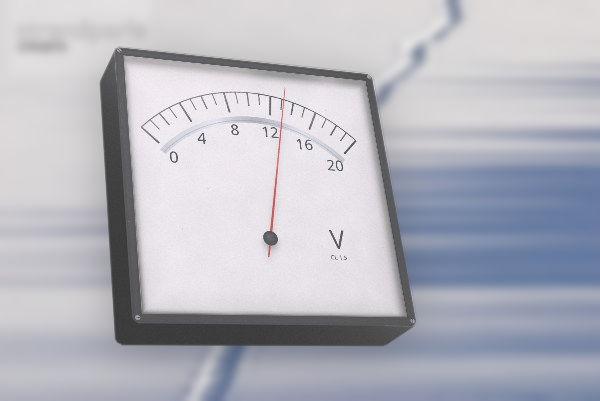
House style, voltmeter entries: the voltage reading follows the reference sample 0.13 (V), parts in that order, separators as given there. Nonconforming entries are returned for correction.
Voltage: 13 (V)
